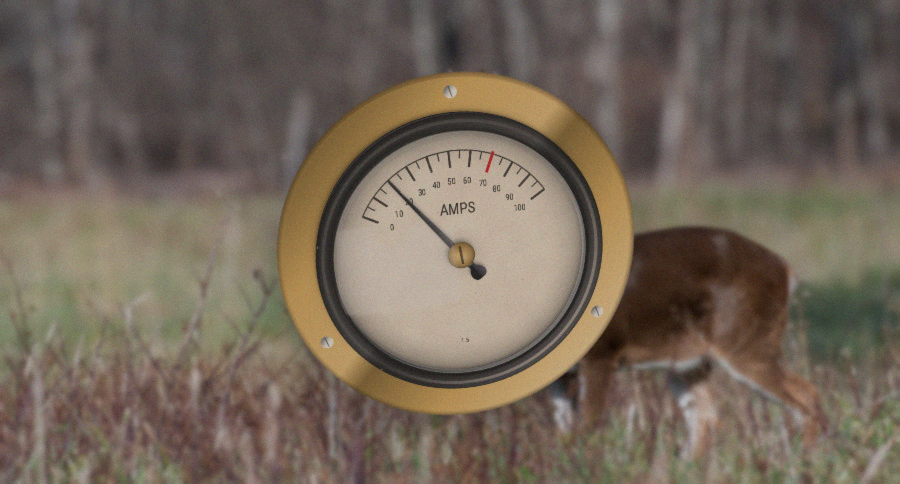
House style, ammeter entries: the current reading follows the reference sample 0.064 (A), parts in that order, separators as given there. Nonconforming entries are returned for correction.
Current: 20 (A)
